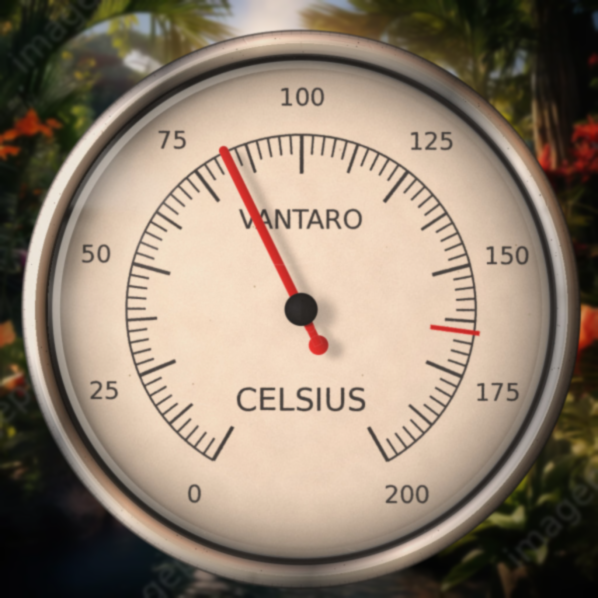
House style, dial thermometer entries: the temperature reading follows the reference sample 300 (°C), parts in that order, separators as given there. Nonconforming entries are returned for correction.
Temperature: 82.5 (°C)
